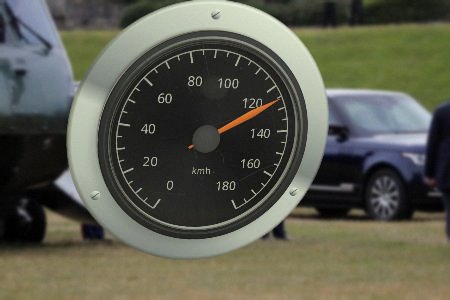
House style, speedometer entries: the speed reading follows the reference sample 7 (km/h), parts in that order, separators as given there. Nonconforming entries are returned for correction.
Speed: 125 (km/h)
